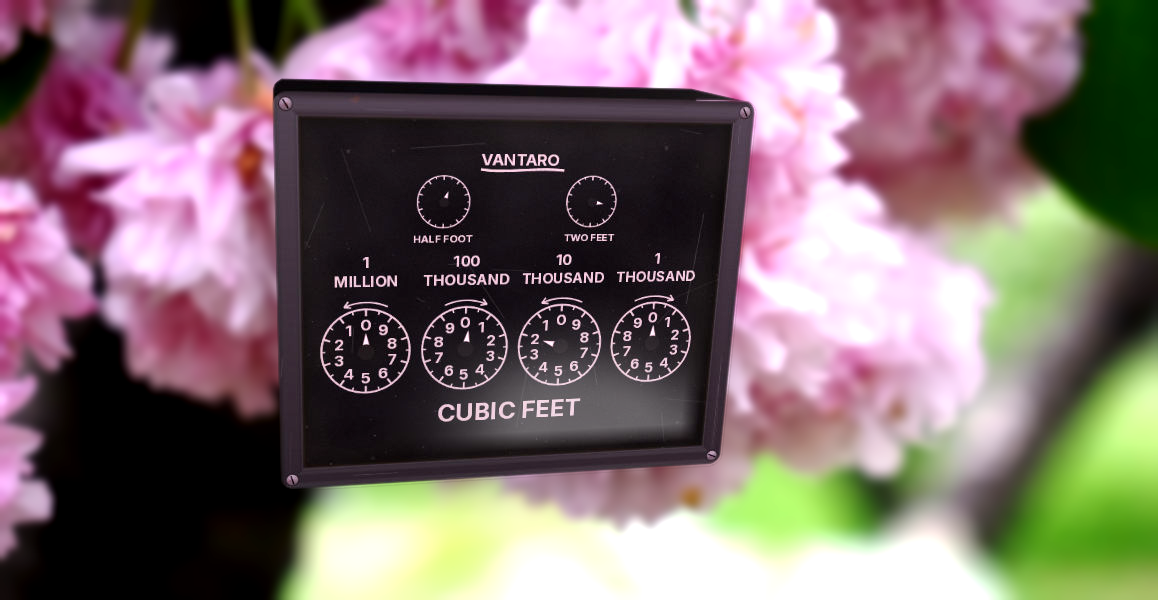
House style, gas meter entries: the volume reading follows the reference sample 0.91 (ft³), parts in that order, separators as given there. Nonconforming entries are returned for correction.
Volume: 2000 (ft³)
